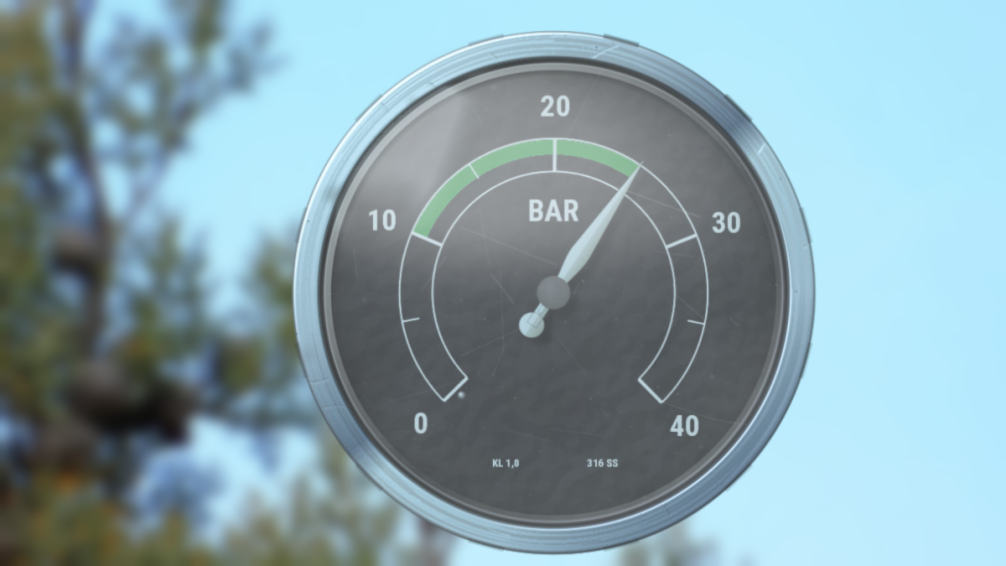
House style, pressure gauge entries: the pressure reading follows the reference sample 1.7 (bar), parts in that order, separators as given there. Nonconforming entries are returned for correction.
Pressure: 25 (bar)
